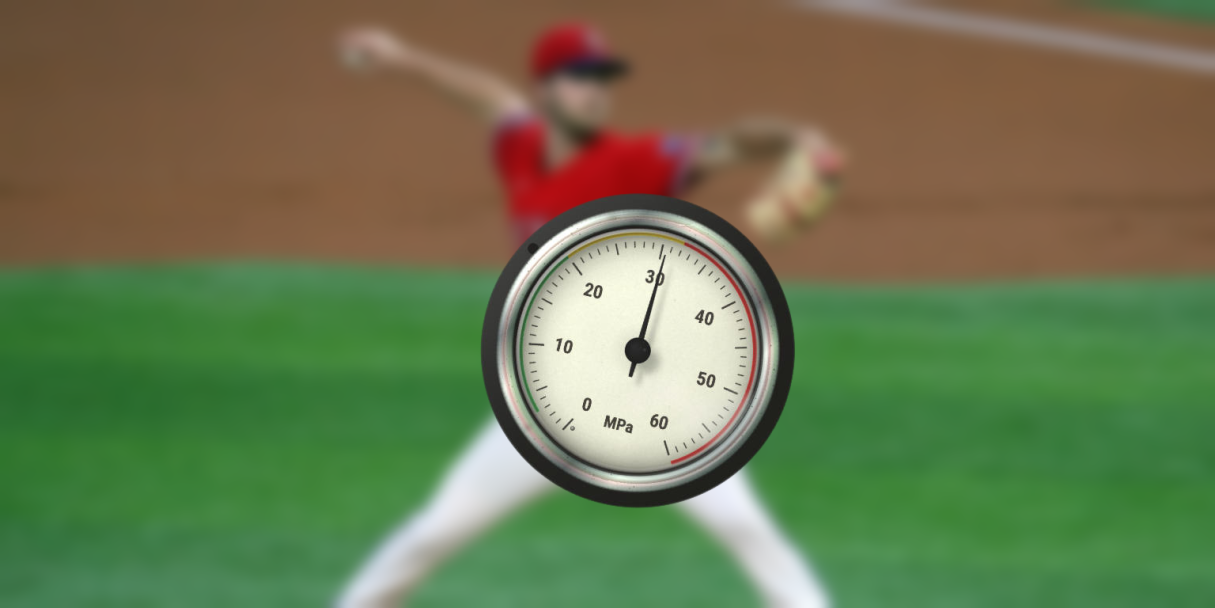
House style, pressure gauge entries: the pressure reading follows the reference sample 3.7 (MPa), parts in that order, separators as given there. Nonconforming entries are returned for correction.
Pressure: 30.5 (MPa)
